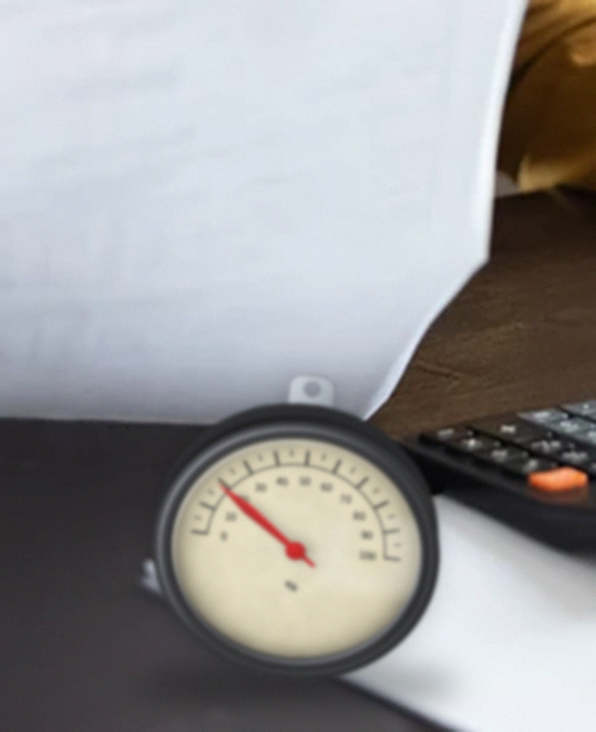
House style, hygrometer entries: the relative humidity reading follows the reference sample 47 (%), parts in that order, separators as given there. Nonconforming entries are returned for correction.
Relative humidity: 20 (%)
